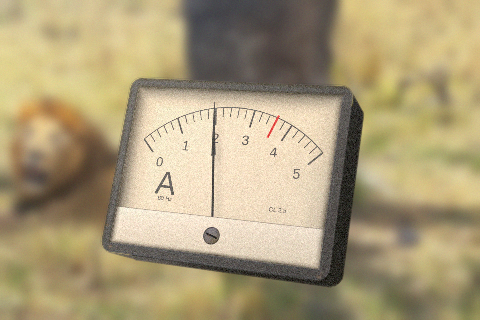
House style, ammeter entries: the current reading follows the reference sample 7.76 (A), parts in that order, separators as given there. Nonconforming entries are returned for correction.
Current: 2 (A)
